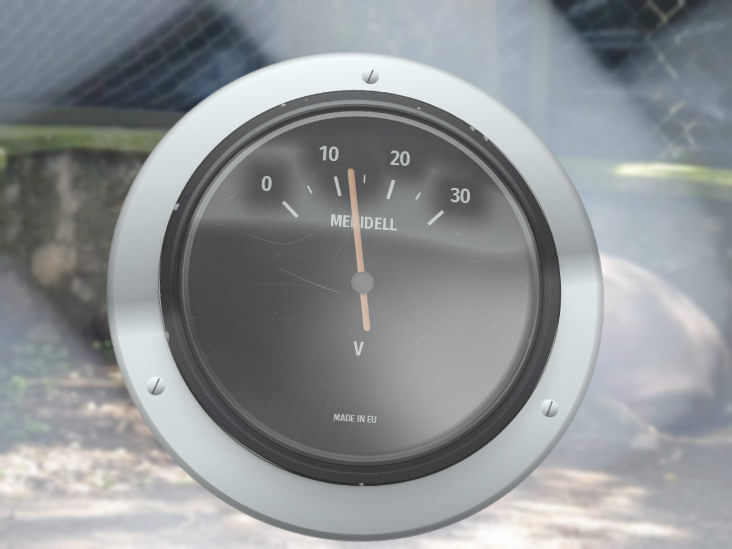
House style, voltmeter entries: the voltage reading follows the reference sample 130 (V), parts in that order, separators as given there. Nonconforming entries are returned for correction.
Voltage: 12.5 (V)
